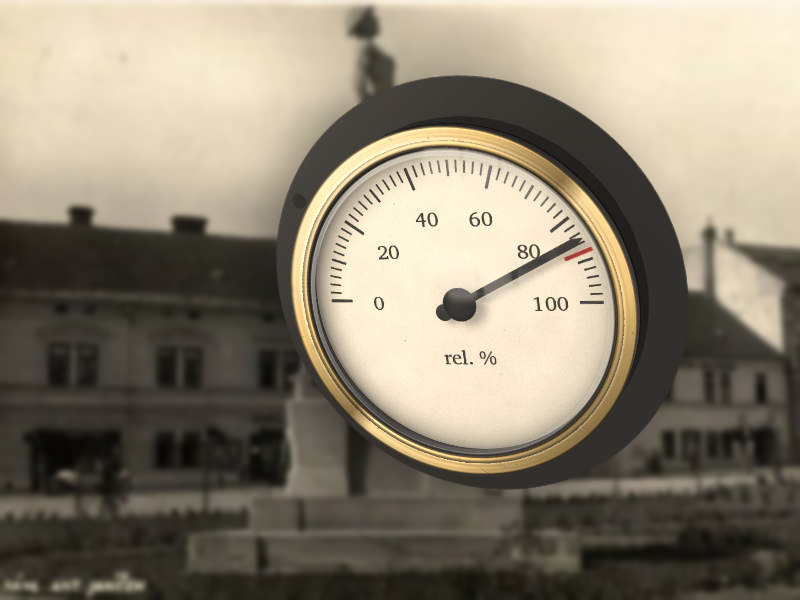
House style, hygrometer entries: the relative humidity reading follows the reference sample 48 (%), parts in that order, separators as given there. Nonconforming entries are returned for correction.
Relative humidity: 85 (%)
